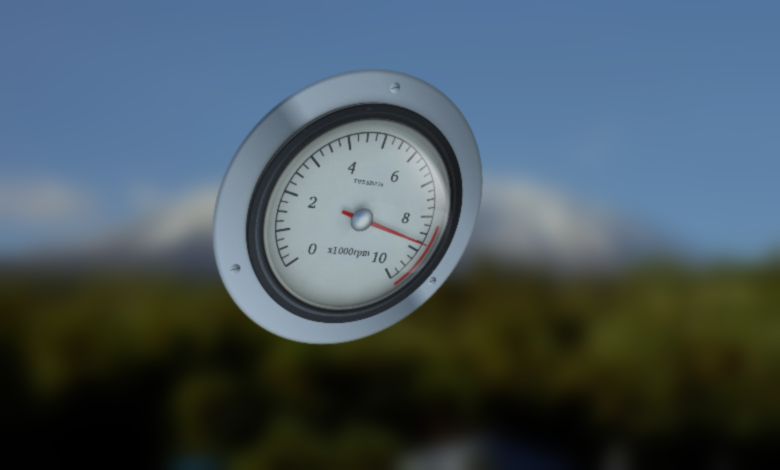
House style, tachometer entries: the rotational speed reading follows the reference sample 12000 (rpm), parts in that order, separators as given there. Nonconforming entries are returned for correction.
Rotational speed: 8750 (rpm)
